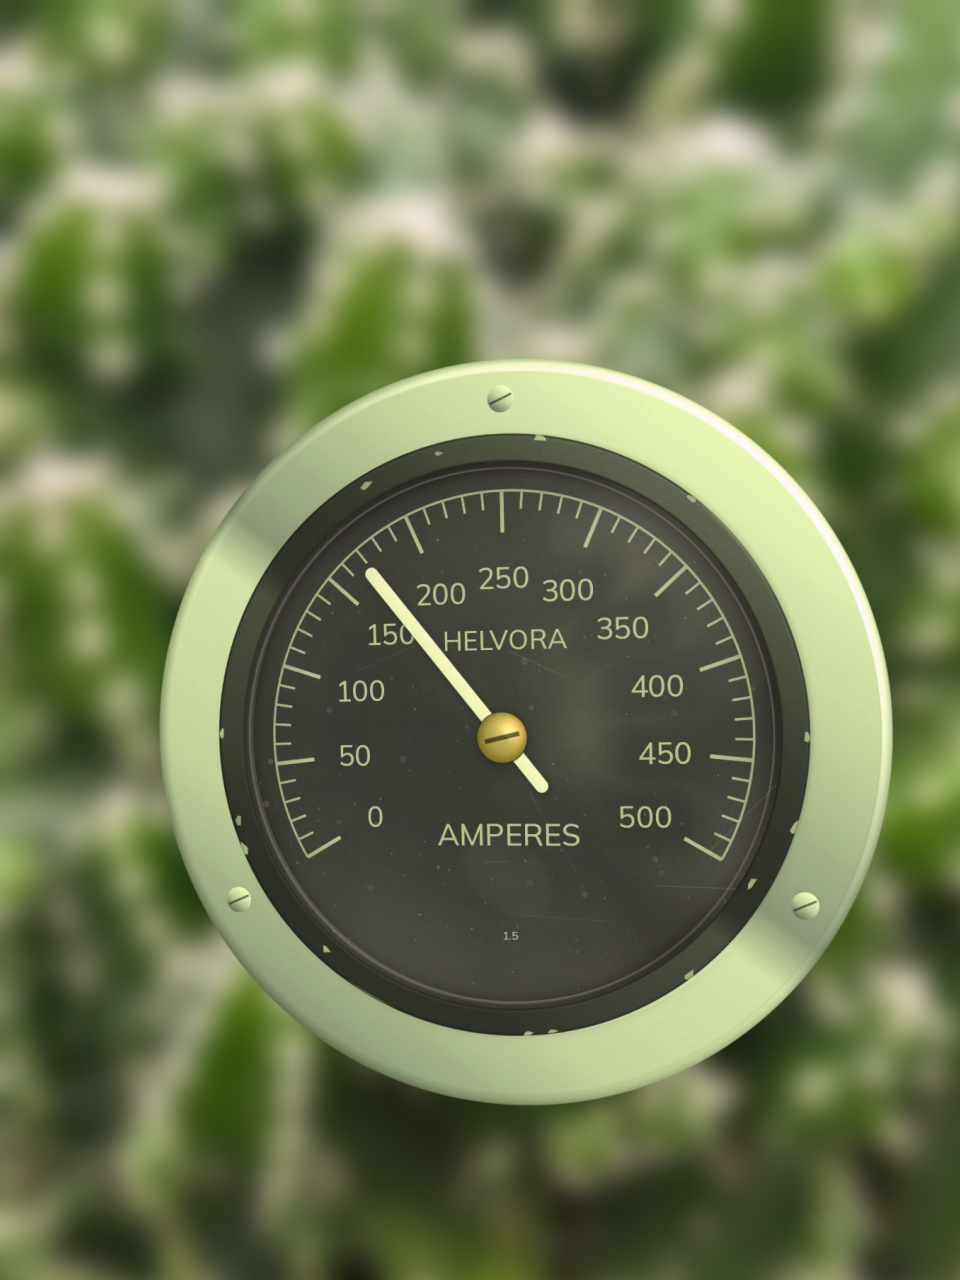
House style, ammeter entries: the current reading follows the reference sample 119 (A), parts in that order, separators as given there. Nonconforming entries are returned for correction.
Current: 170 (A)
